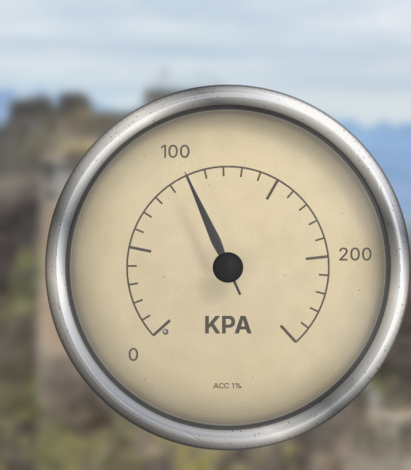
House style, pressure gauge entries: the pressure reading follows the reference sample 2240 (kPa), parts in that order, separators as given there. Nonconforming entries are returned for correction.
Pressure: 100 (kPa)
